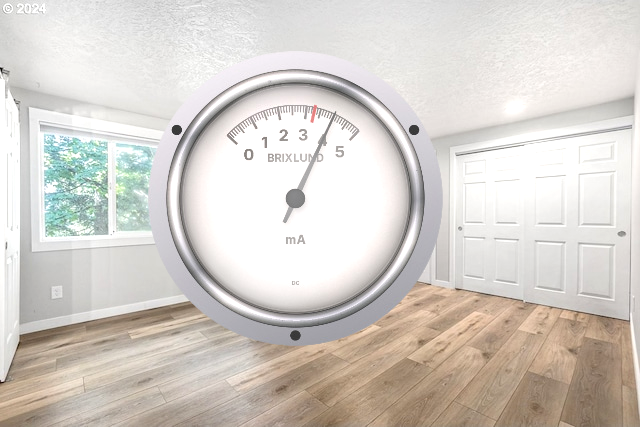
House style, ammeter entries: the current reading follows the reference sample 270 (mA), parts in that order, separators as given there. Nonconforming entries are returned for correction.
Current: 4 (mA)
